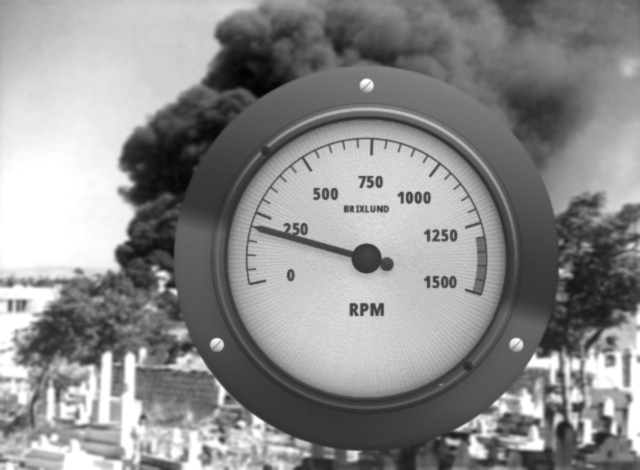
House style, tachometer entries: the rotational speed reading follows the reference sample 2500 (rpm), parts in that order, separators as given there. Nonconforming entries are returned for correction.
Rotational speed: 200 (rpm)
